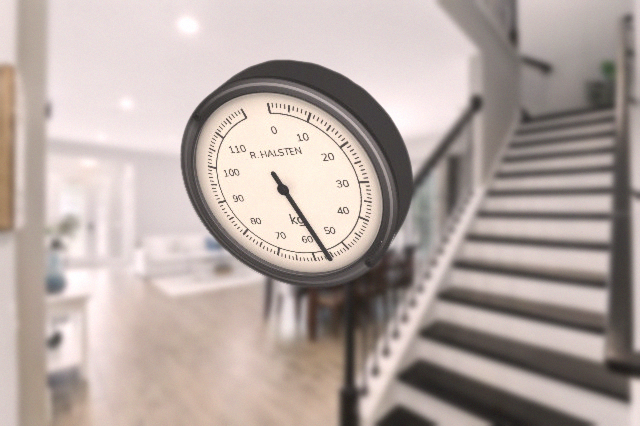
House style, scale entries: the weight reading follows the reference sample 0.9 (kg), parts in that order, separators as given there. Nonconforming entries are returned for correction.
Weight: 55 (kg)
